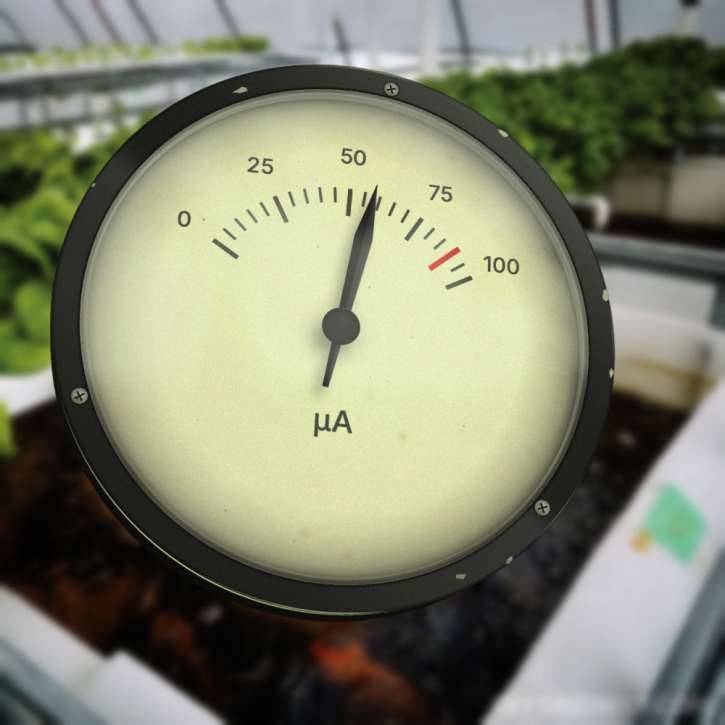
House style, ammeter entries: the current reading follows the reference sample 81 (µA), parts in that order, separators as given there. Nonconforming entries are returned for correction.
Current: 57.5 (µA)
